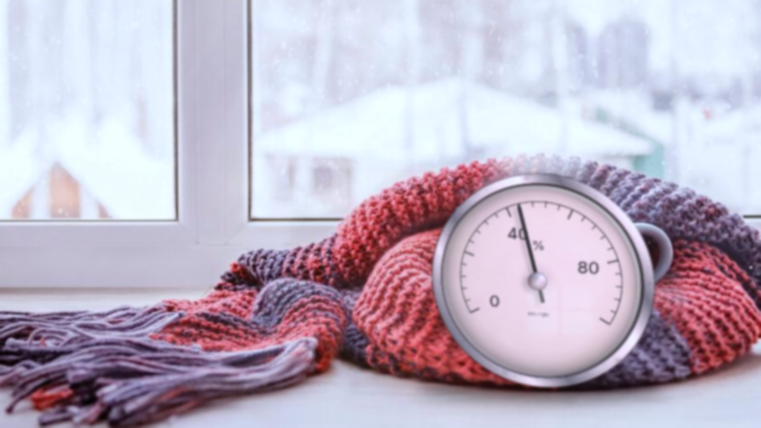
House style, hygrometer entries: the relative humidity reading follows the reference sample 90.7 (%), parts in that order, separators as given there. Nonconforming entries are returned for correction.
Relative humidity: 44 (%)
